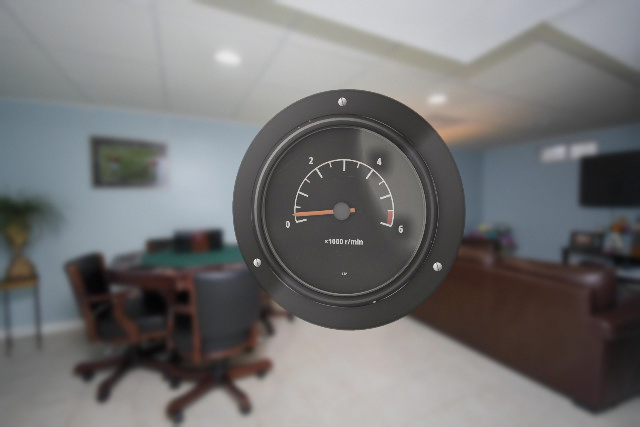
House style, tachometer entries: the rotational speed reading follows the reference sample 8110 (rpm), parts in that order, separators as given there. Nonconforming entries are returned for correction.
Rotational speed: 250 (rpm)
